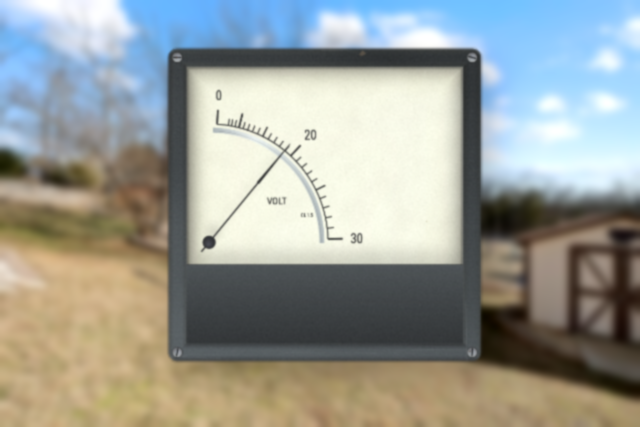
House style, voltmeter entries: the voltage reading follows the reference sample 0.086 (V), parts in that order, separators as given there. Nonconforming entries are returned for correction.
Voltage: 19 (V)
